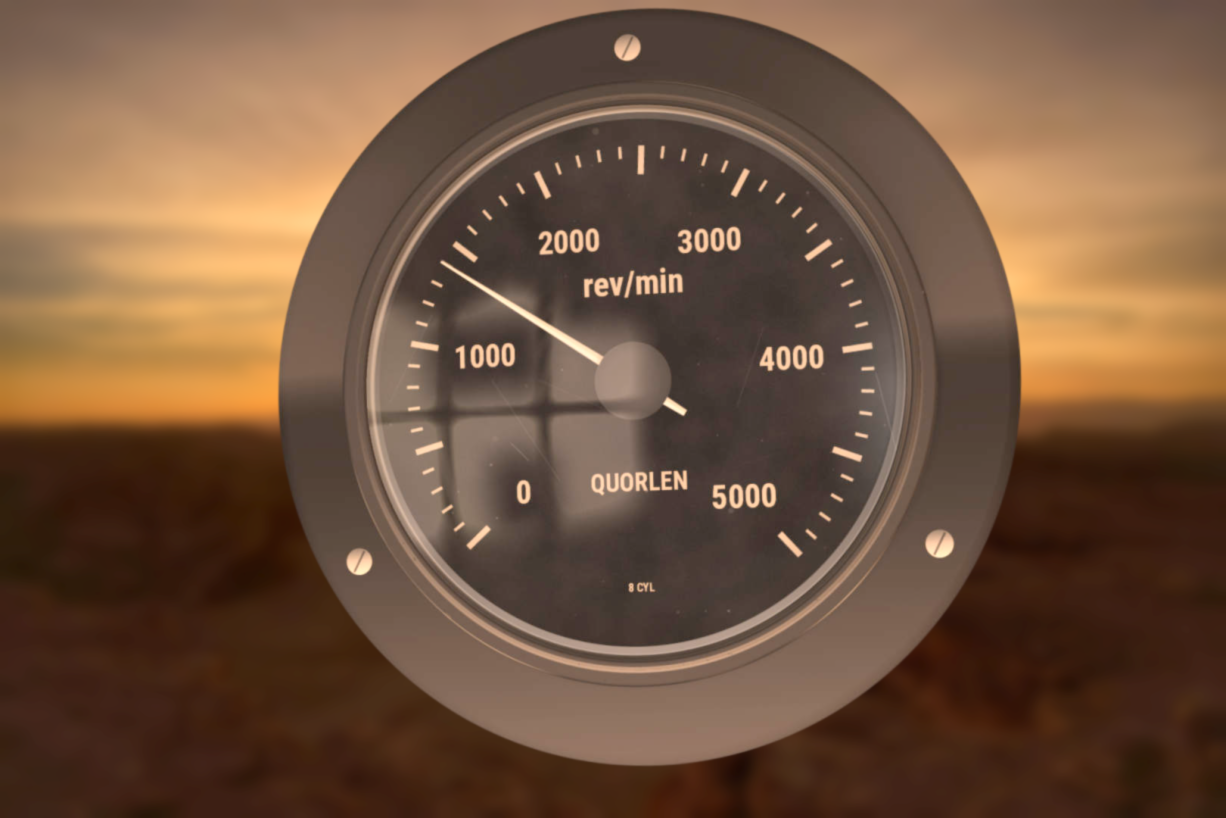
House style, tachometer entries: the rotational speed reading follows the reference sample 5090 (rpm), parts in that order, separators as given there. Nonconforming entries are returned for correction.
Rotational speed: 1400 (rpm)
